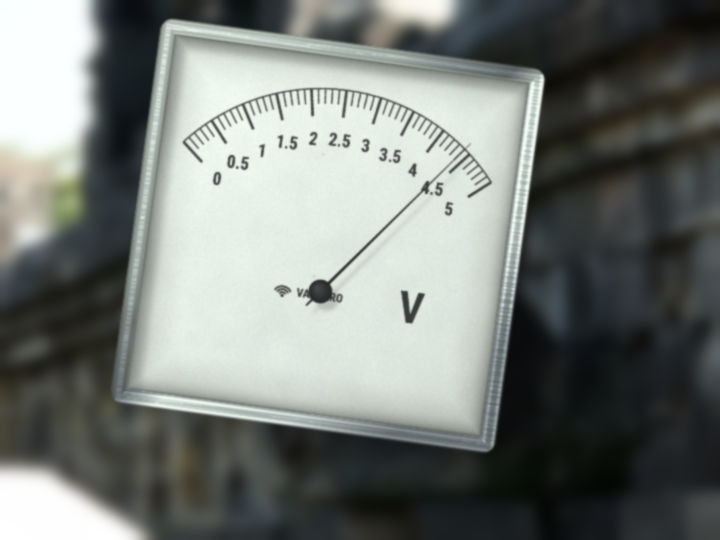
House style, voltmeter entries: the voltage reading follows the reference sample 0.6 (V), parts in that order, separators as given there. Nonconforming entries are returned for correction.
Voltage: 4.4 (V)
